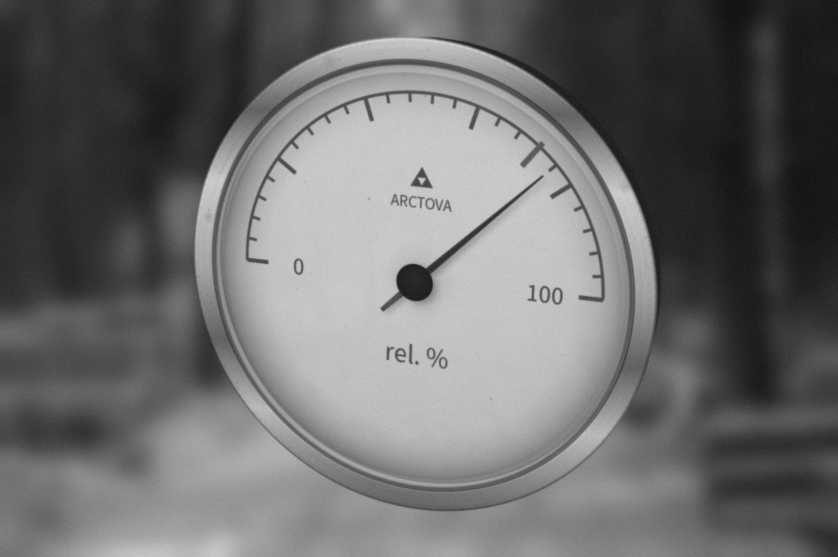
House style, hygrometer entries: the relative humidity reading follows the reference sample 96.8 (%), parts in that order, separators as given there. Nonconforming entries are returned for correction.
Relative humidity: 76 (%)
